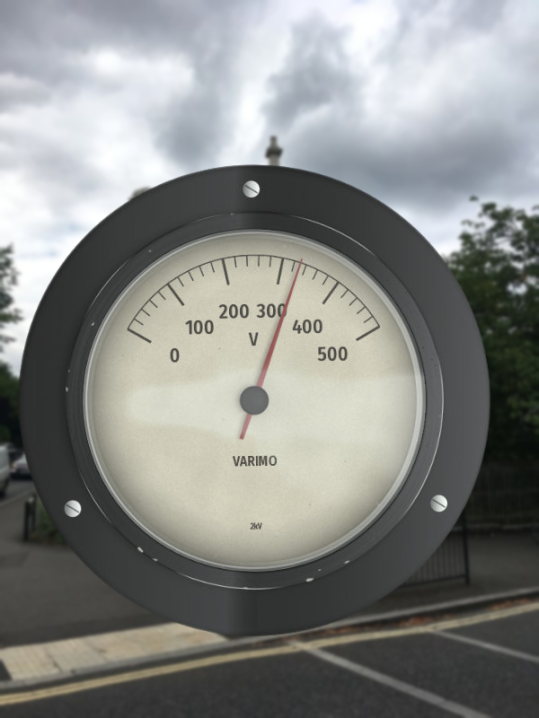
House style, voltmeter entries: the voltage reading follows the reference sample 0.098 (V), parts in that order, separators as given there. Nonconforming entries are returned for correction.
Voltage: 330 (V)
